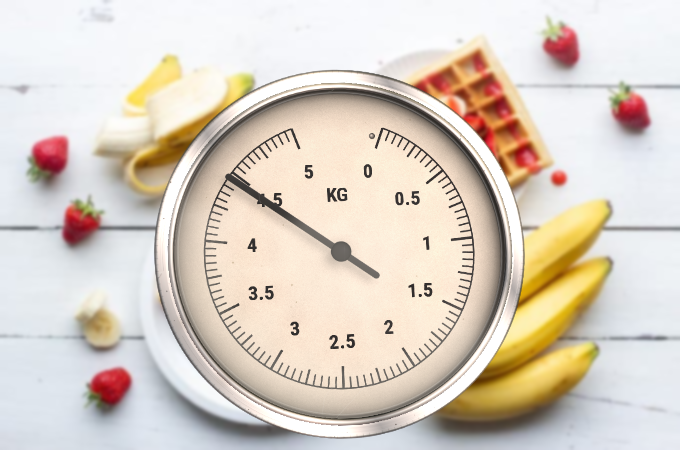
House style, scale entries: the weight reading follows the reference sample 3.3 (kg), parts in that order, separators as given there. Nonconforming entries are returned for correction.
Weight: 4.45 (kg)
